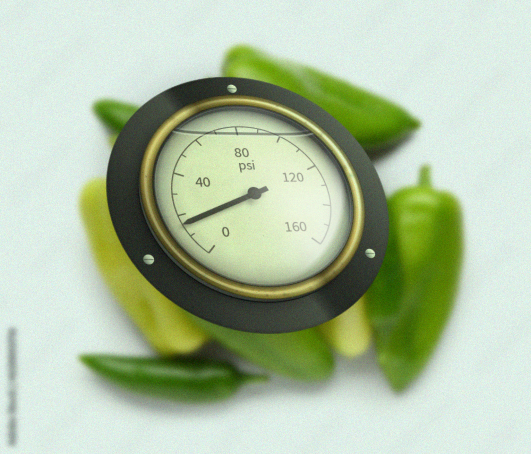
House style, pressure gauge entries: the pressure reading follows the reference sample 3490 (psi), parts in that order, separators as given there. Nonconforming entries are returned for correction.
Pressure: 15 (psi)
